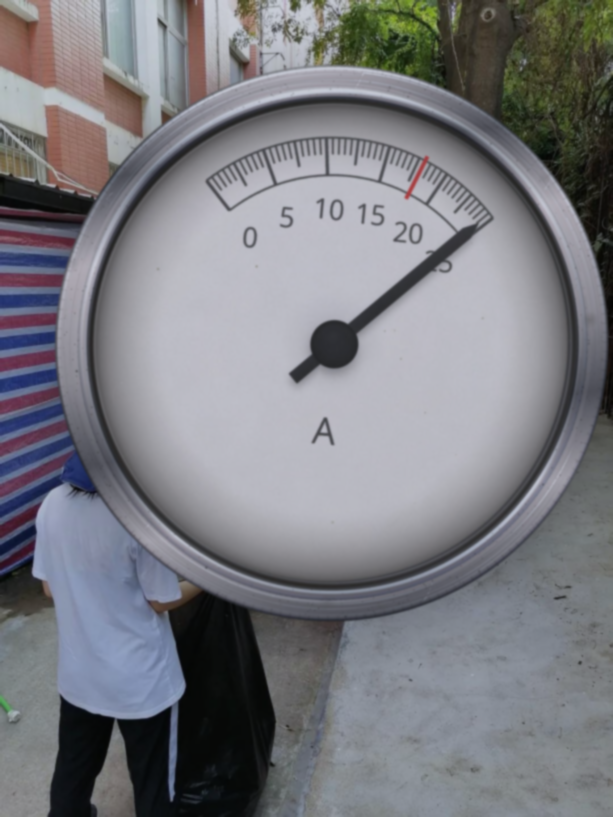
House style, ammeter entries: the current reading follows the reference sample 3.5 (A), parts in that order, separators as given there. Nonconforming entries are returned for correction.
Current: 24.5 (A)
